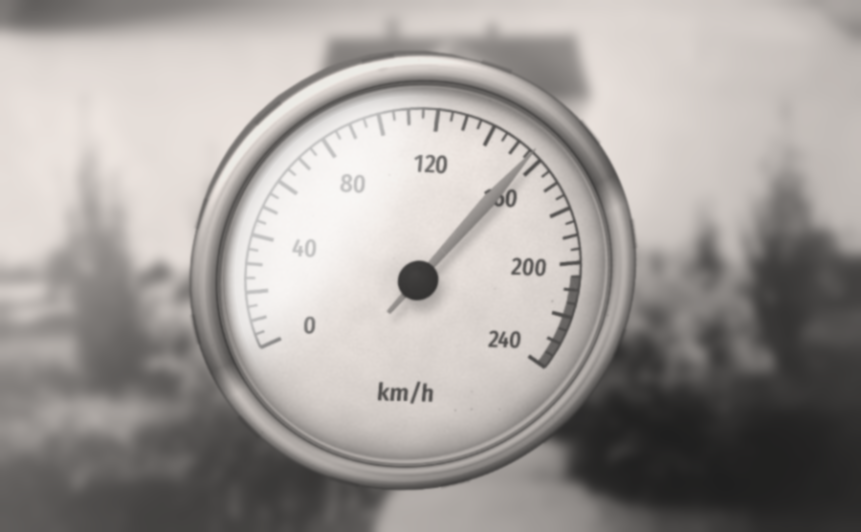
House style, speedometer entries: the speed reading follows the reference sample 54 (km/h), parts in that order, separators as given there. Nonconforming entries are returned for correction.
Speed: 155 (km/h)
